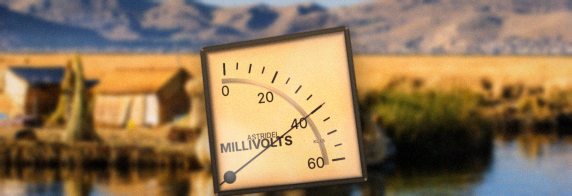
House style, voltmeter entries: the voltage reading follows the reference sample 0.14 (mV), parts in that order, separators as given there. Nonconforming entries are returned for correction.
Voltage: 40 (mV)
